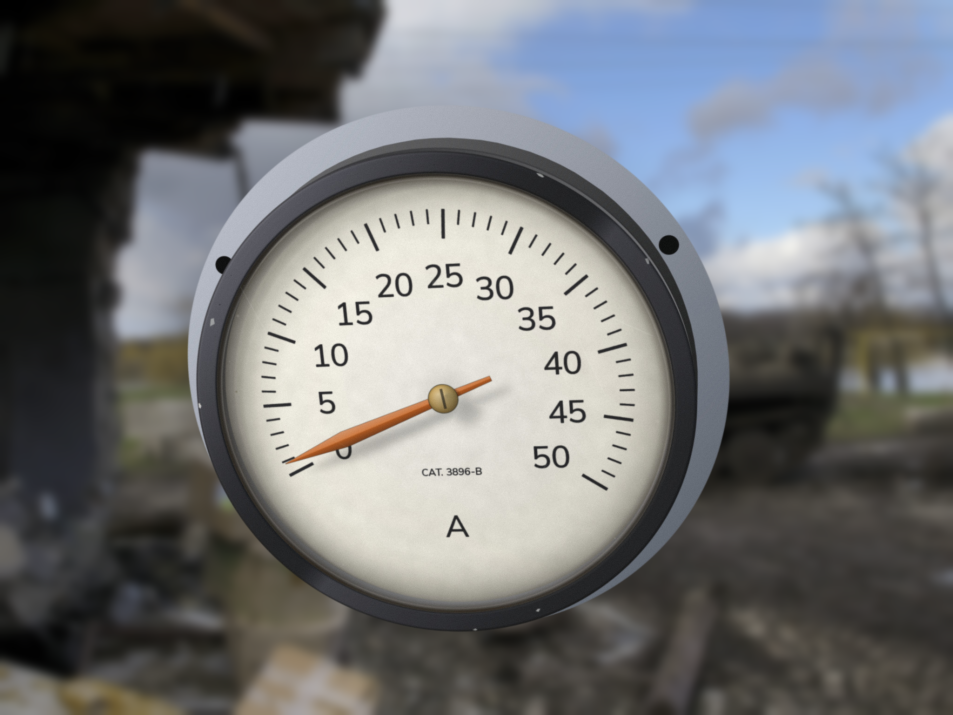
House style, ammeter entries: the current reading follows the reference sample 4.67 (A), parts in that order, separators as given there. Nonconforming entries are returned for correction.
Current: 1 (A)
